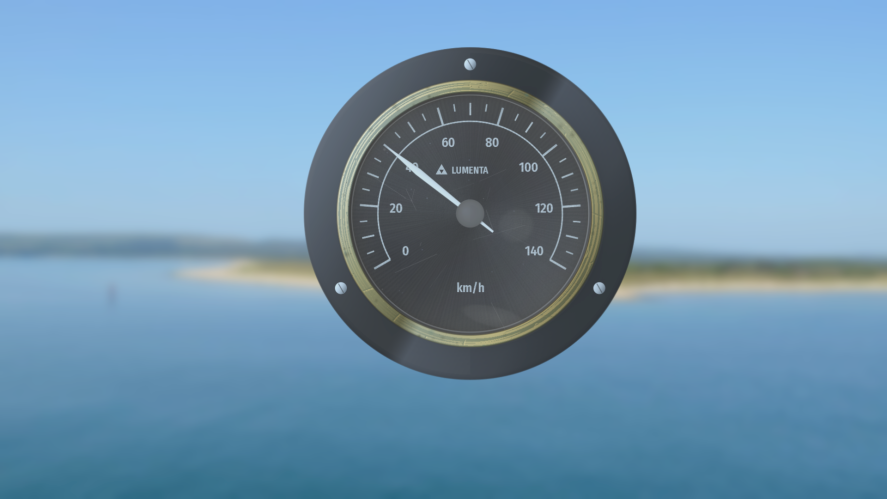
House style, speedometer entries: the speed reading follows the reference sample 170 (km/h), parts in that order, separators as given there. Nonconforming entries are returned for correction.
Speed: 40 (km/h)
